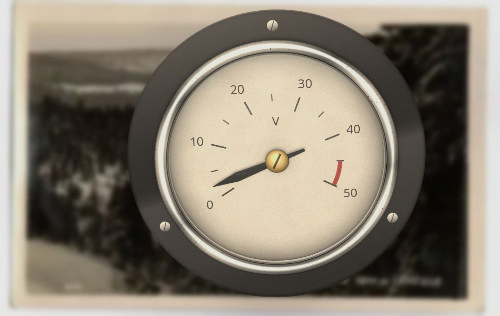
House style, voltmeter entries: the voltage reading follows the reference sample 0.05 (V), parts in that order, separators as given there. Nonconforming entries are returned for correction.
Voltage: 2.5 (V)
